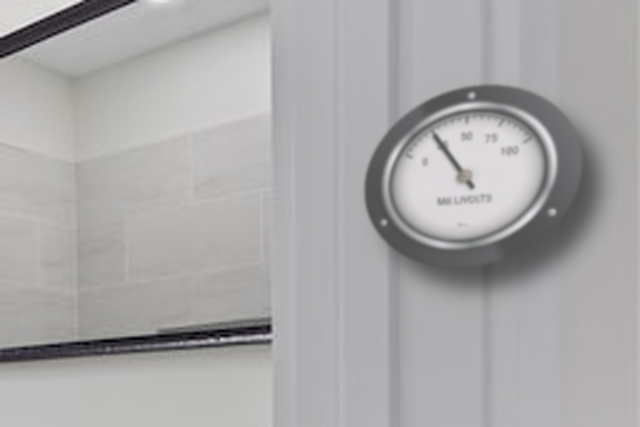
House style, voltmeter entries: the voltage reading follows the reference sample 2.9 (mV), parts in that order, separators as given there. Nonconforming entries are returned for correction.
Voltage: 25 (mV)
